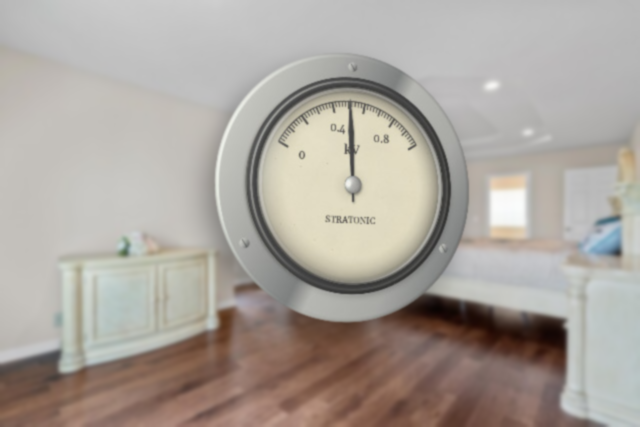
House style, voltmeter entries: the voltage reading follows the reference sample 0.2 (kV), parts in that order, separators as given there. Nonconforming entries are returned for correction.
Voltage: 0.5 (kV)
